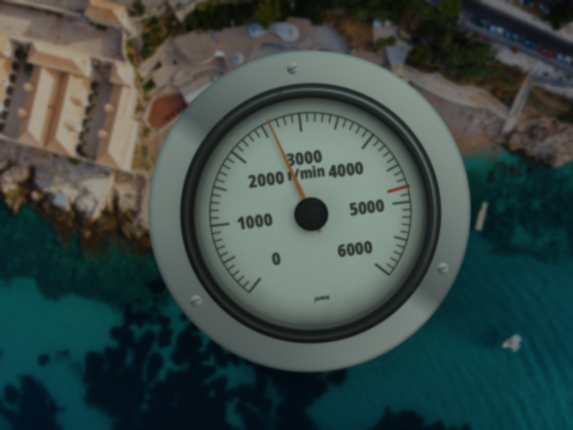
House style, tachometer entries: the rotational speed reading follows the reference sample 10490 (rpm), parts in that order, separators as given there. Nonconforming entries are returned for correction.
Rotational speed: 2600 (rpm)
